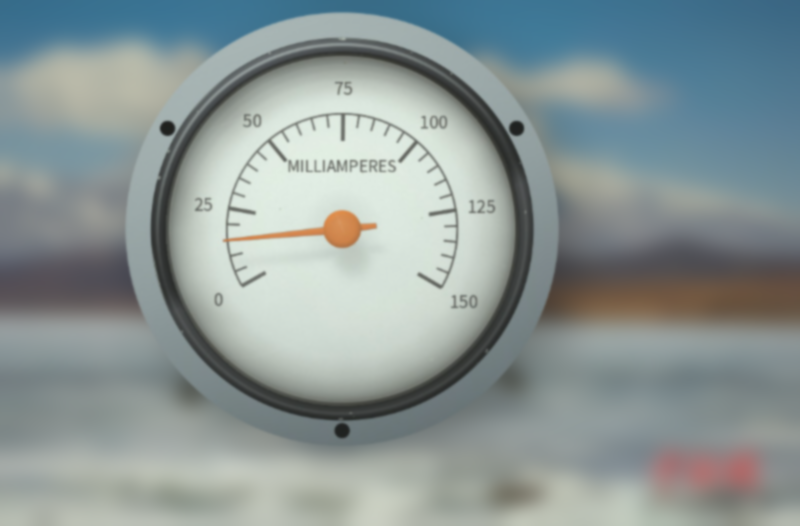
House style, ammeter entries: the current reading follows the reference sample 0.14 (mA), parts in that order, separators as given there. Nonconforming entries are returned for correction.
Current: 15 (mA)
